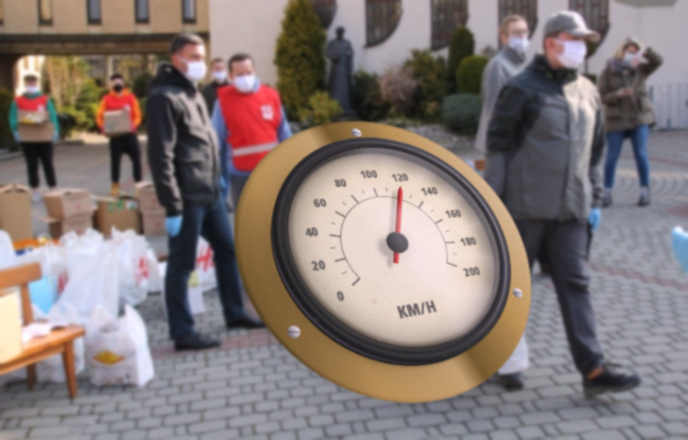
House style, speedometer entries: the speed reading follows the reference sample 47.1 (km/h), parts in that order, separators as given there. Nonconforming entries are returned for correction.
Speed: 120 (km/h)
